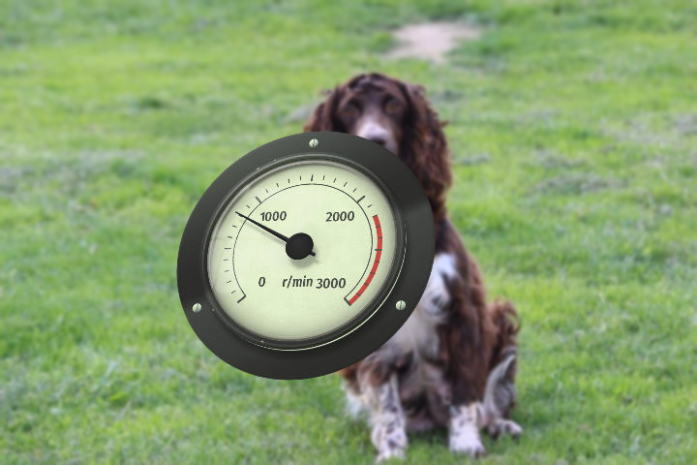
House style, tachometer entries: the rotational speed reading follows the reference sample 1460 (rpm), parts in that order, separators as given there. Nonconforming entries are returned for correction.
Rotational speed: 800 (rpm)
